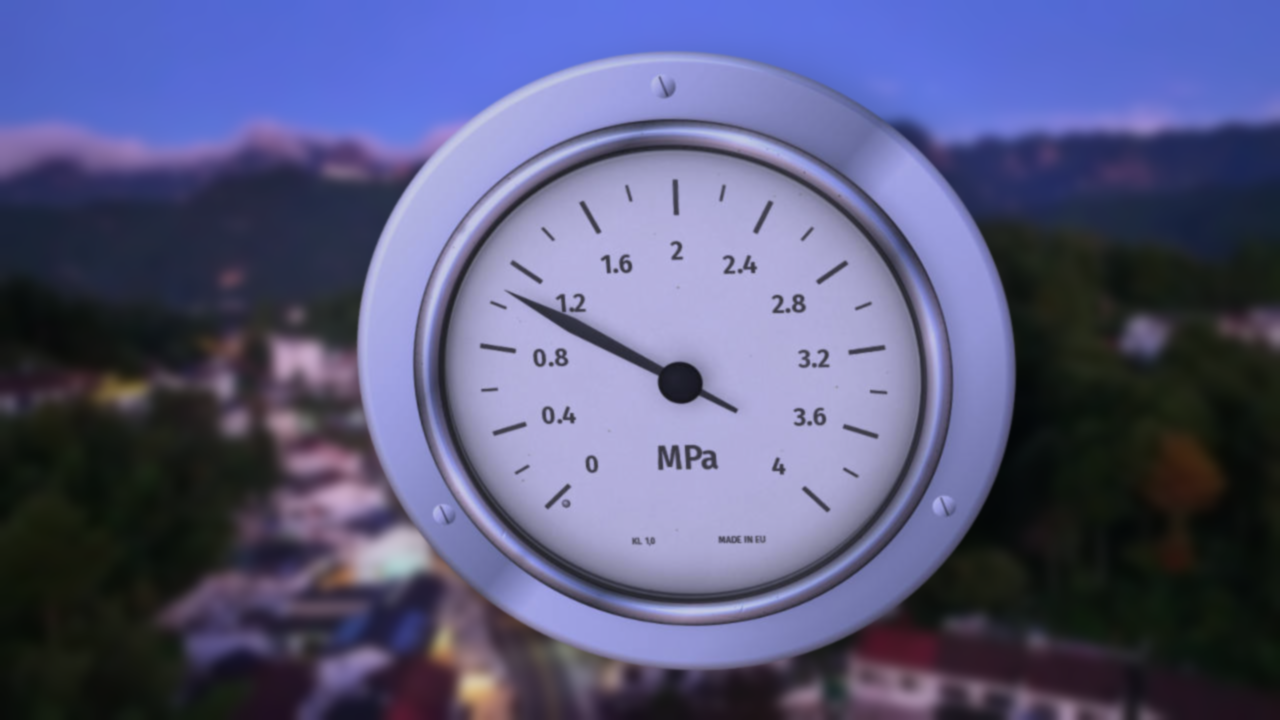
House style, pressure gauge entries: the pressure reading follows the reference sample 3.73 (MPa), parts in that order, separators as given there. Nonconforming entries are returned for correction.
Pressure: 1.1 (MPa)
